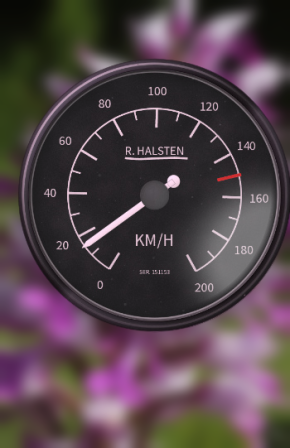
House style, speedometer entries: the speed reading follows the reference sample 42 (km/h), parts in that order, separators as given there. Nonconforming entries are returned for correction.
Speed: 15 (km/h)
